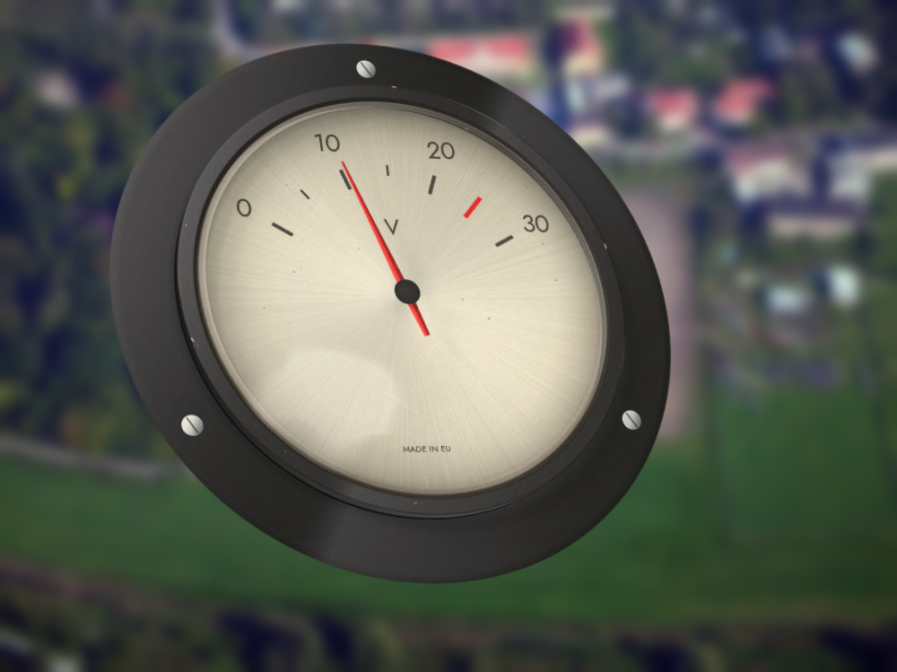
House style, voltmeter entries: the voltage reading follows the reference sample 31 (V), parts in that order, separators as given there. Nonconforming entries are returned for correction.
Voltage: 10 (V)
